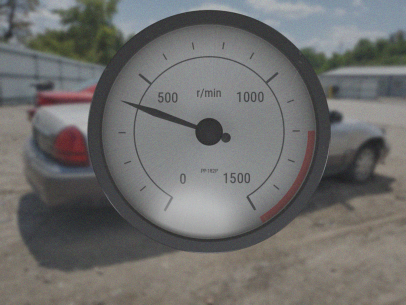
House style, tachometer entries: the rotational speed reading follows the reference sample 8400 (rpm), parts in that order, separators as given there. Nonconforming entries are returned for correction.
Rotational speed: 400 (rpm)
